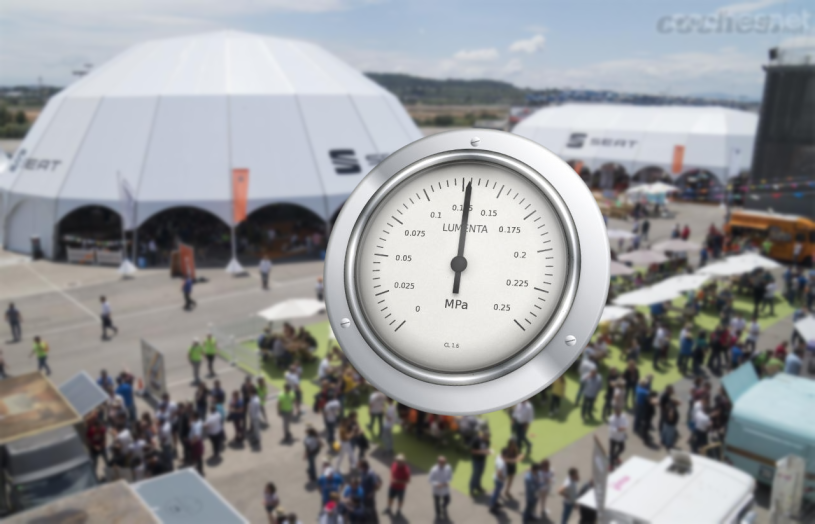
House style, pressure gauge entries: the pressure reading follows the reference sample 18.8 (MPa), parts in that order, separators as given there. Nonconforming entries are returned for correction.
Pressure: 0.13 (MPa)
